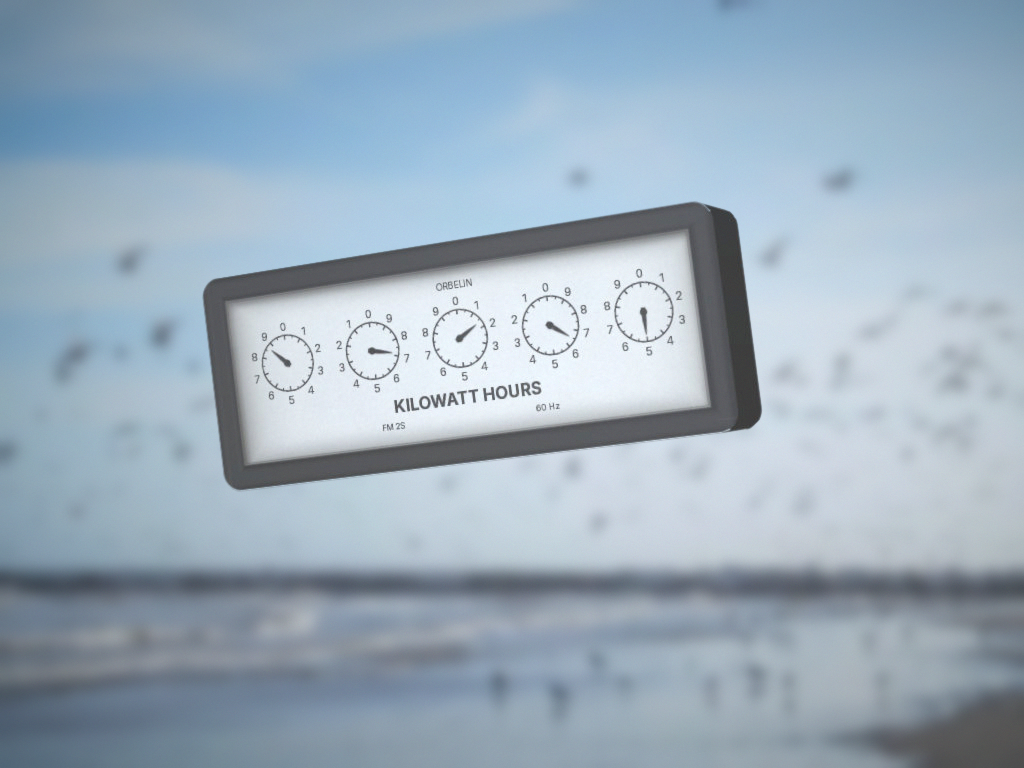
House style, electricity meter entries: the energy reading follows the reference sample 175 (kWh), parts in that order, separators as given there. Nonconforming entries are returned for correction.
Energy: 87165 (kWh)
